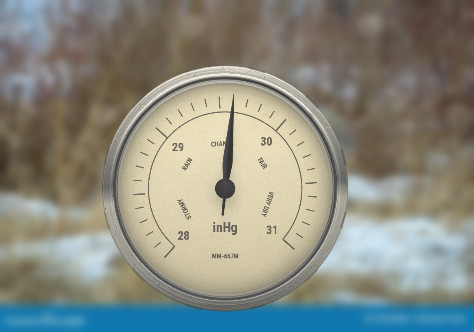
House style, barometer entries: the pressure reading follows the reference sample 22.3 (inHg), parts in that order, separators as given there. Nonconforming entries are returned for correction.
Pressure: 29.6 (inHg)
